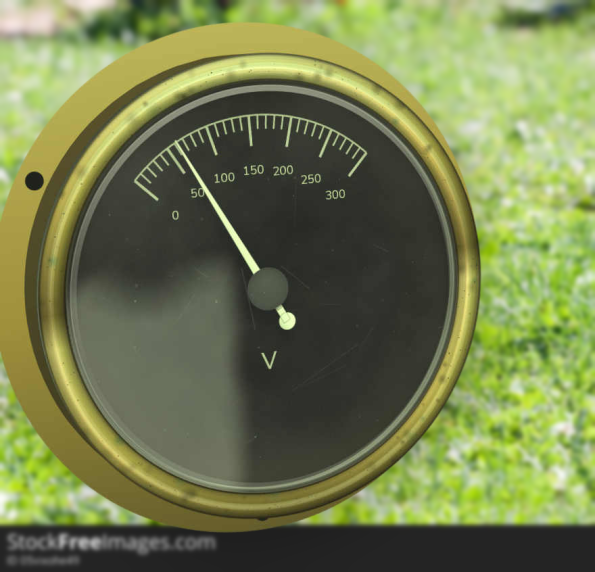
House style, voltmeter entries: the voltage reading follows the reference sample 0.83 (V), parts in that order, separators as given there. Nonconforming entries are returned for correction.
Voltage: 60 (V)
